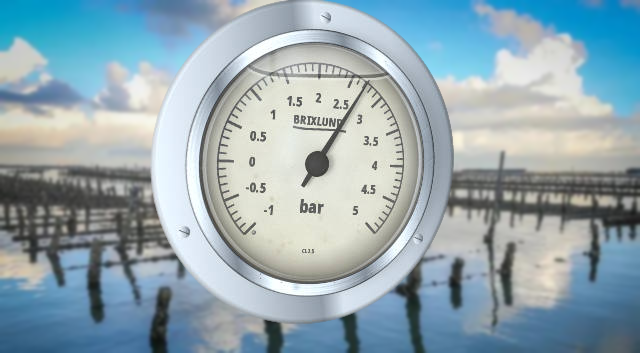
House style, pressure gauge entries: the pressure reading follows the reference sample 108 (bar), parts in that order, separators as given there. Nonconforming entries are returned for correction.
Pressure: 2.7 (bar)
